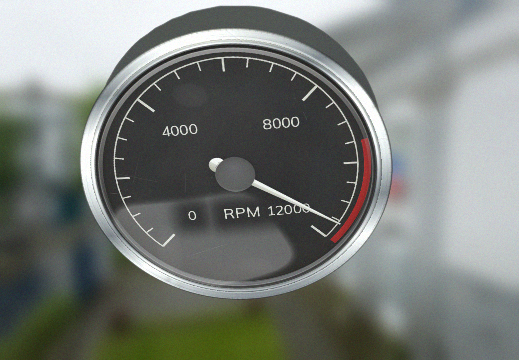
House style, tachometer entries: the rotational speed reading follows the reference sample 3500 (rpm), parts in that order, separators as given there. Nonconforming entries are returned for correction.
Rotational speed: 11500 (rpm)
